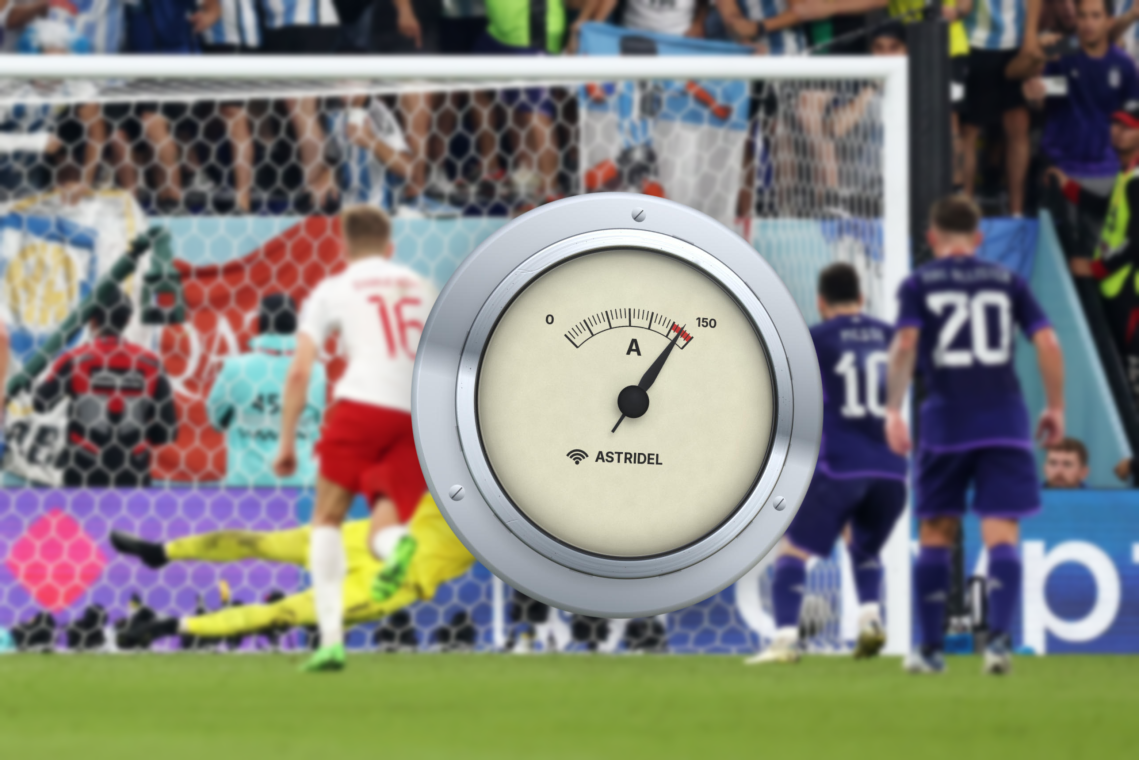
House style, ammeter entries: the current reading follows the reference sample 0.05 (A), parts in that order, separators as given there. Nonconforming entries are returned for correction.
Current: 135 (A)
